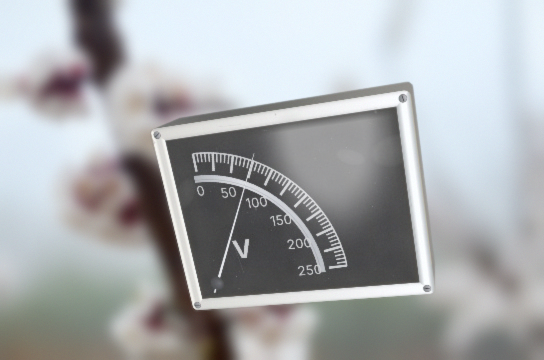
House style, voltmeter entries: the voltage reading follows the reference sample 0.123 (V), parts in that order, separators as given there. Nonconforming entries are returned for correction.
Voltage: 75 (V)
